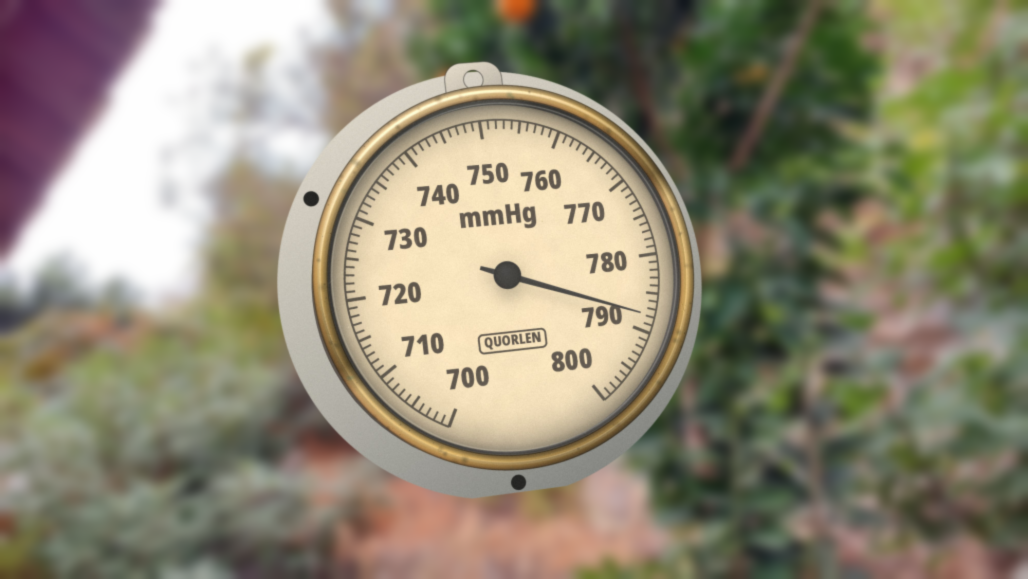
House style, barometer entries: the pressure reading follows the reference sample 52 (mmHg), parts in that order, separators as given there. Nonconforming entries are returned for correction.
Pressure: 788 (mmHg)
